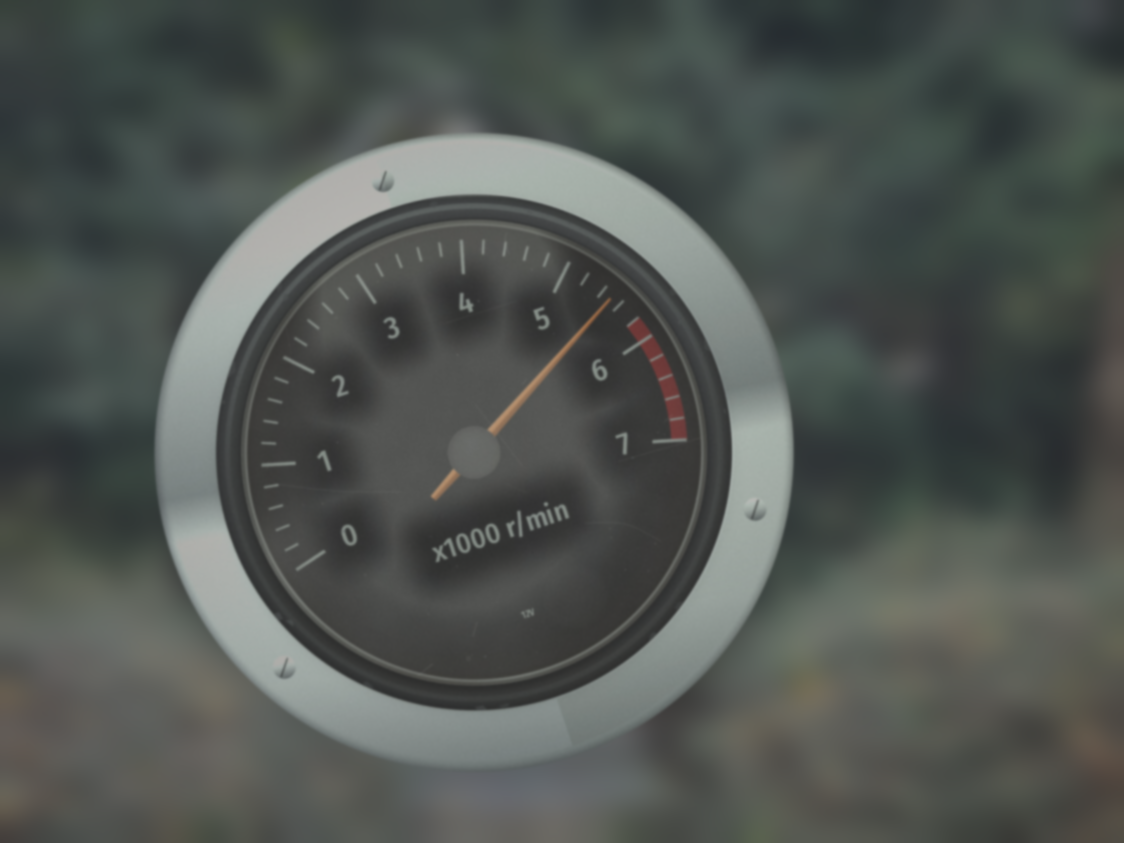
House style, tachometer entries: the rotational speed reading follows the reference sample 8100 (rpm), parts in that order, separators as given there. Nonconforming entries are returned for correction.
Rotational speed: 5500 (rpm)
